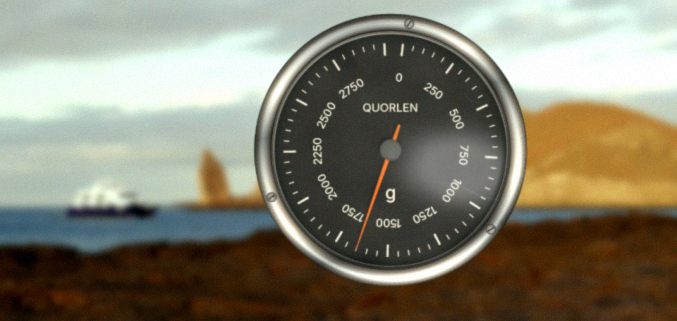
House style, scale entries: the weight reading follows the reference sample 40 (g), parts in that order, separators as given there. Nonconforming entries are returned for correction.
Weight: 1650 (g)
